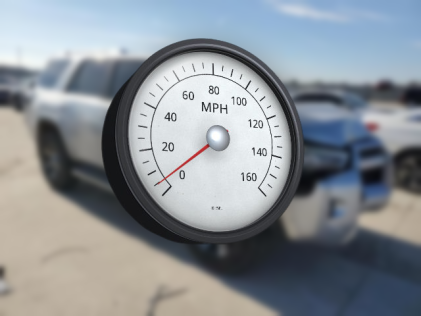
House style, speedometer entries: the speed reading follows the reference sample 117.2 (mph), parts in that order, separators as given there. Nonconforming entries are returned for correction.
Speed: 5 (mph)
